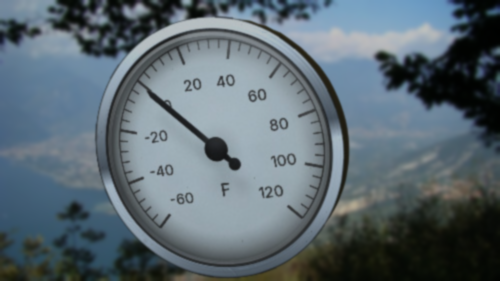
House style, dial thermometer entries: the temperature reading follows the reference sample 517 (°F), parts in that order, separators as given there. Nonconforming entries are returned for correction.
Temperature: 0 (°F)
